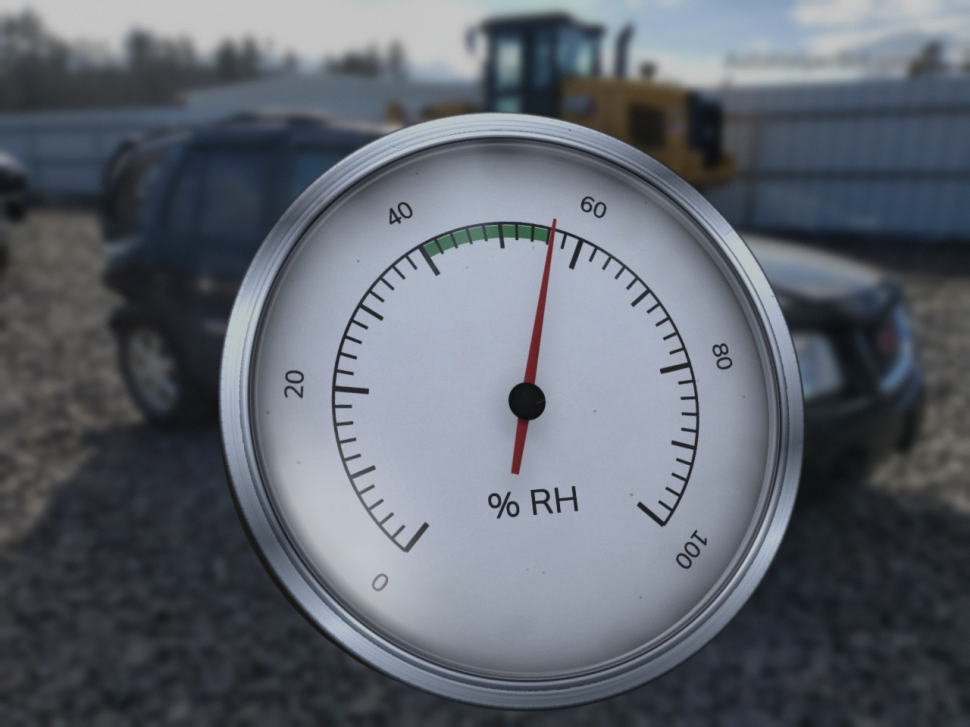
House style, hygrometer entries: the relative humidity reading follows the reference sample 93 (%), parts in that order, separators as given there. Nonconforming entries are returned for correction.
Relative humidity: 56 (%)
